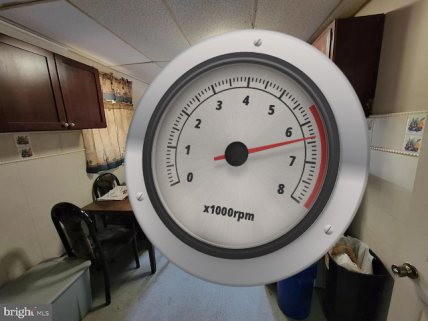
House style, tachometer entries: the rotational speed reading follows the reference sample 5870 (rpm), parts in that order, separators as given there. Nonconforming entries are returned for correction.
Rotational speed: 6400 (rpm)
